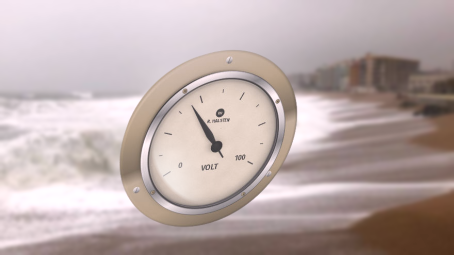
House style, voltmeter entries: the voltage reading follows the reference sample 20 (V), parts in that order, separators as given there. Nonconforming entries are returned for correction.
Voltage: 35 (V)
